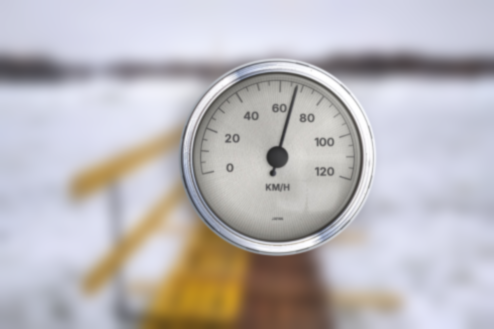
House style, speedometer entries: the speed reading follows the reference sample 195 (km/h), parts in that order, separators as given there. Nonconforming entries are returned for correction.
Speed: 67.5 (km/h)
